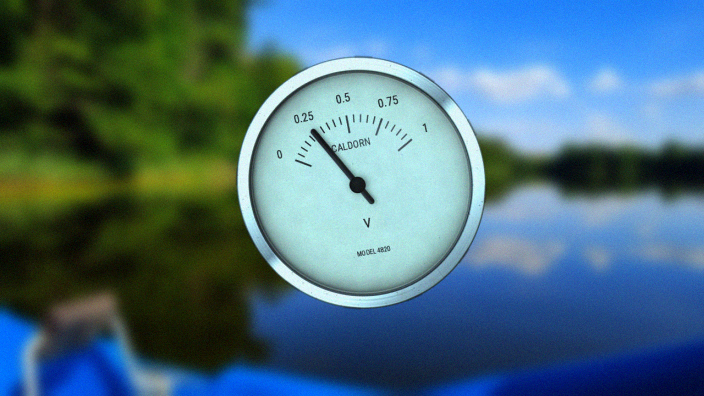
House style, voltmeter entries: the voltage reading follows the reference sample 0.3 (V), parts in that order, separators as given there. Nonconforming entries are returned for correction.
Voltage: 0.25 (V)
